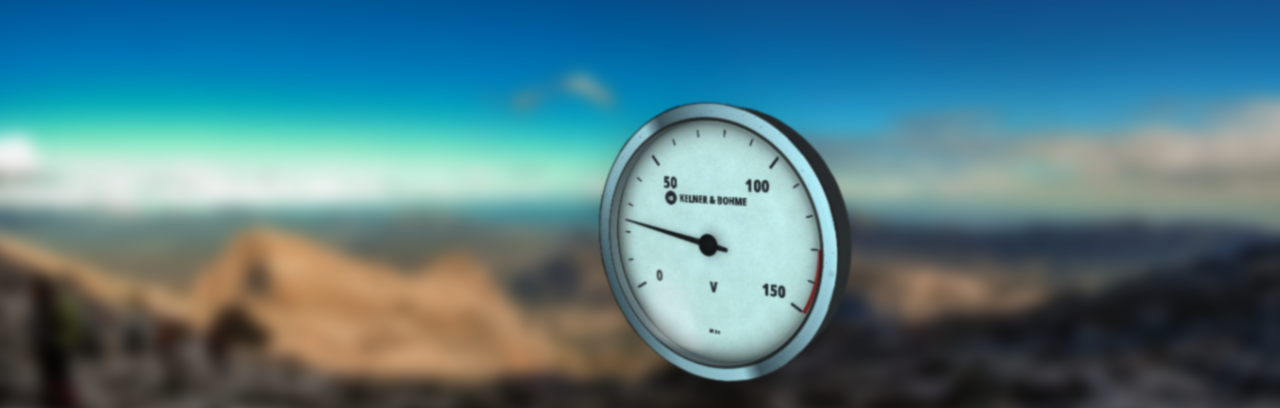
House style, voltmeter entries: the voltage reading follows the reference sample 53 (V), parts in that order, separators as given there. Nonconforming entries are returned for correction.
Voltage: 25 (V)
